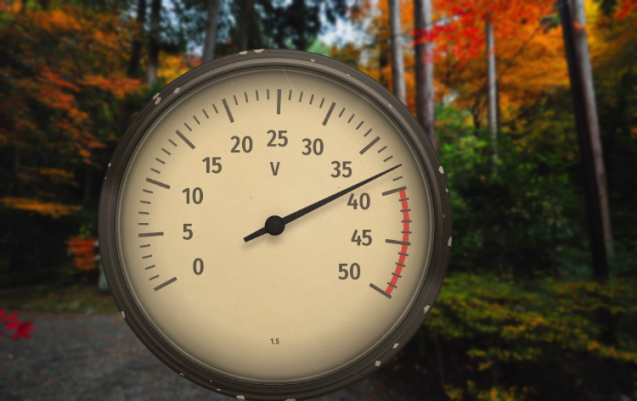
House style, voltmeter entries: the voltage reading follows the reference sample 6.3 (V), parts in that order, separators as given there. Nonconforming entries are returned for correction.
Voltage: 38 (V)
